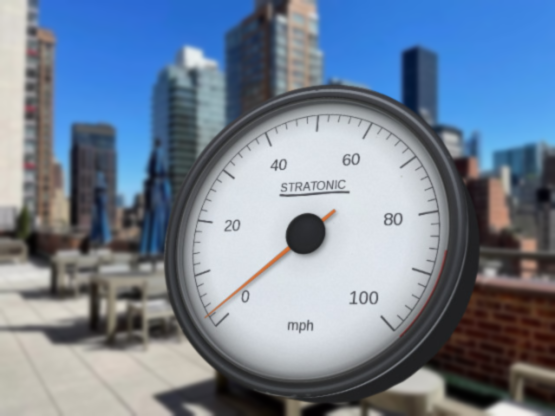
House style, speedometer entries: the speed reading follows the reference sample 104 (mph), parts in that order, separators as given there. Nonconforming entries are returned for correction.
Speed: 2 (mph)
